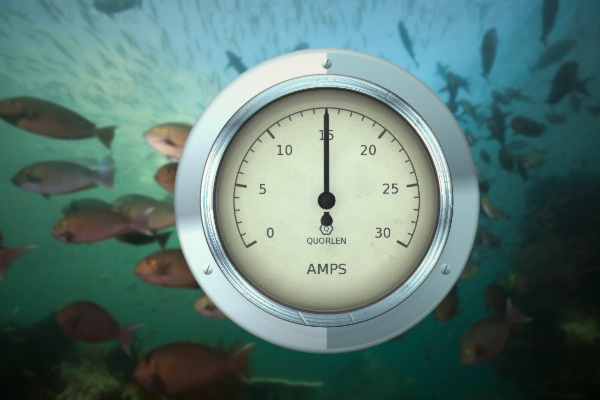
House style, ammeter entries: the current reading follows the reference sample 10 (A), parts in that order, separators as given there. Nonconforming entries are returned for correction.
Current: 15 (A)
